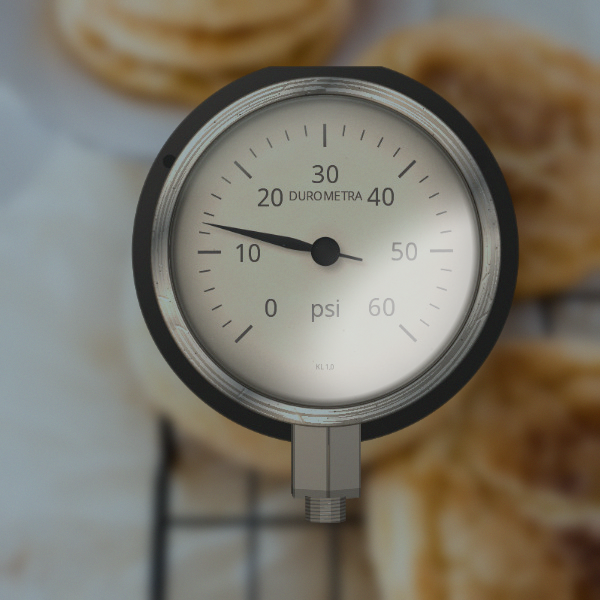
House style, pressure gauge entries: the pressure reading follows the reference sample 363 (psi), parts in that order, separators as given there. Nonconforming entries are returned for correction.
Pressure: 13 (psi)
